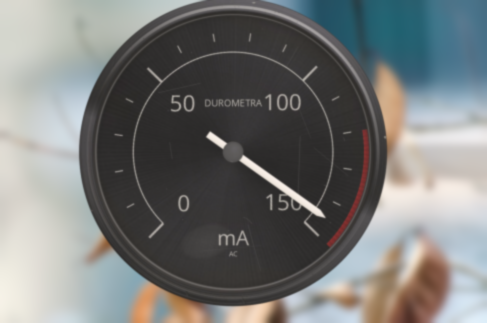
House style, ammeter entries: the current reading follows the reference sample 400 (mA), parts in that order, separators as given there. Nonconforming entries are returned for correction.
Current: 145 (mA)
